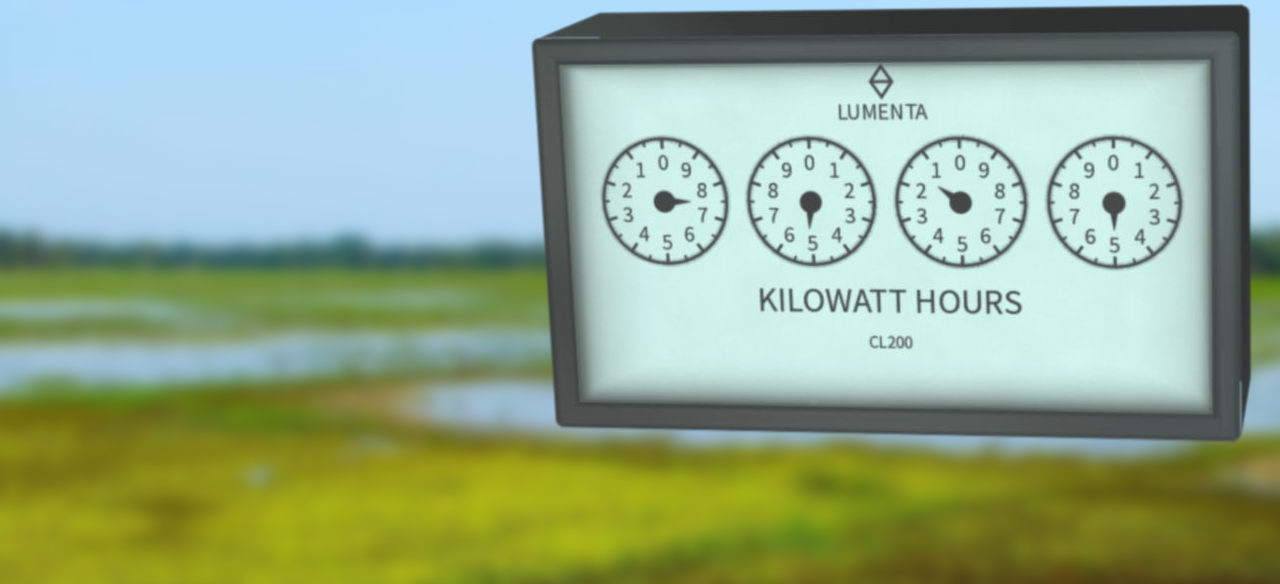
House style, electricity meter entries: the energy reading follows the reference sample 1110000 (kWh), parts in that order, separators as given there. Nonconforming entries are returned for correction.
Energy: 7515 (kWh)
